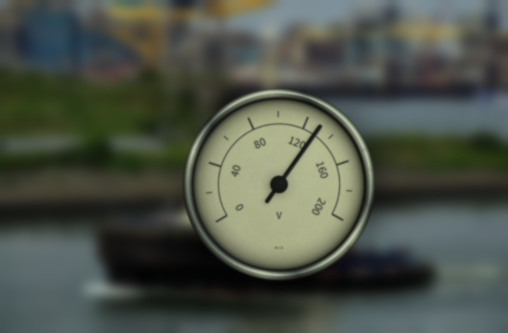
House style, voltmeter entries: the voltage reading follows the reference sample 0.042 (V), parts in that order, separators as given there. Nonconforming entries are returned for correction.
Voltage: 130 (V)
